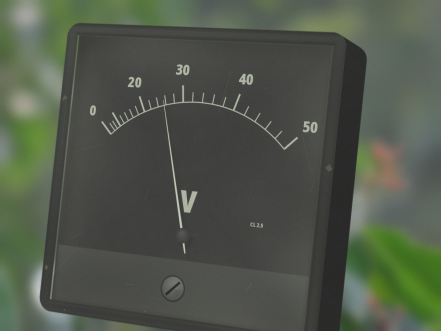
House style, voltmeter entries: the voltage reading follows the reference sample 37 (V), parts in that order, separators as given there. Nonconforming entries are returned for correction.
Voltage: 26 (V)
